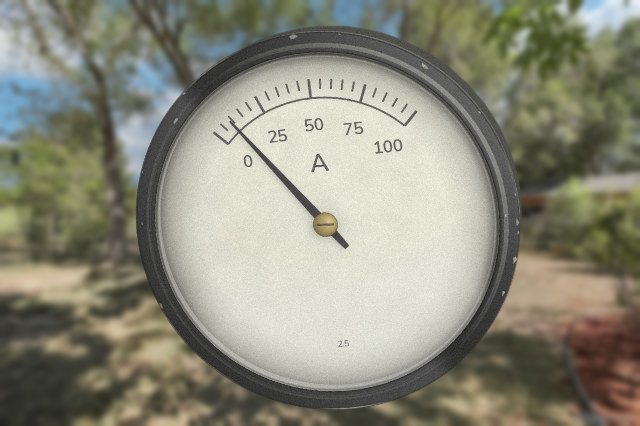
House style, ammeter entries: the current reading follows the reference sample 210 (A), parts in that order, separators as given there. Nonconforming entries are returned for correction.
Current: 10 (A)
